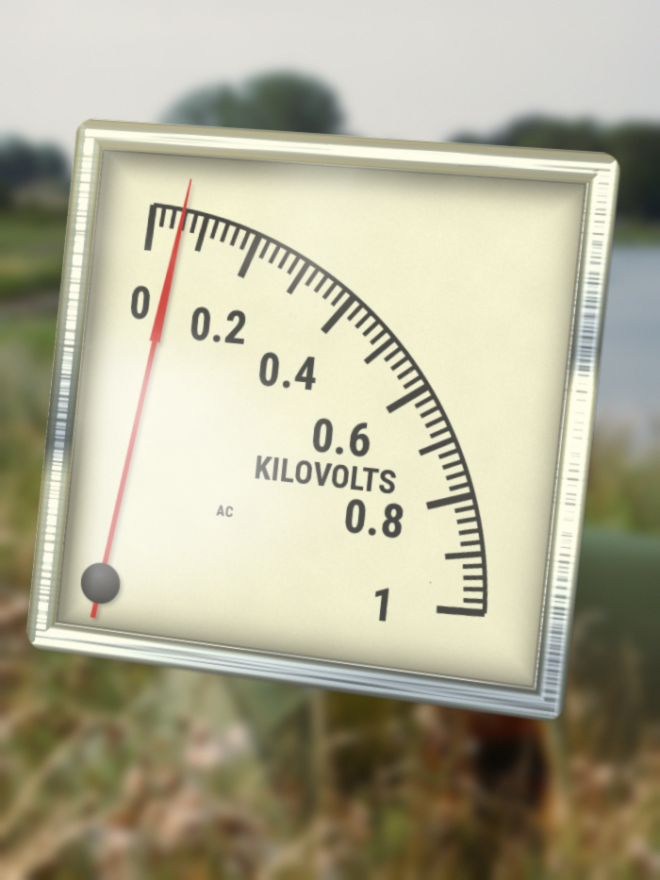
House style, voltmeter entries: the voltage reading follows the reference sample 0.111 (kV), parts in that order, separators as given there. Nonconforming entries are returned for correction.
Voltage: 0.06 (kV)
